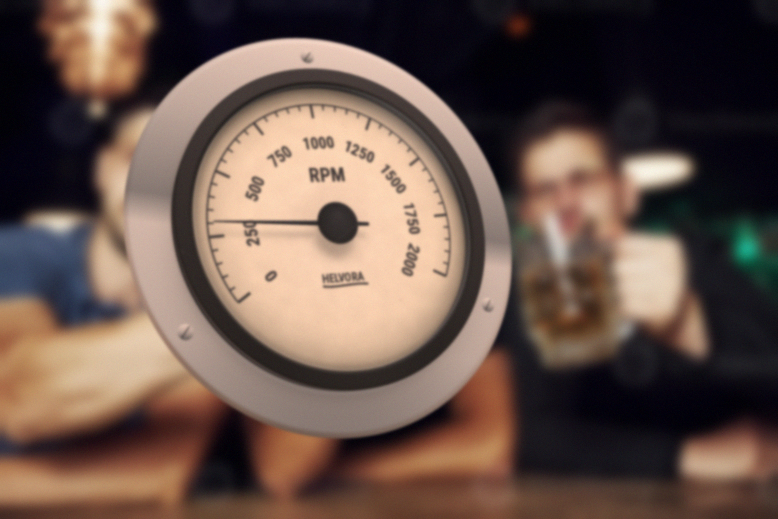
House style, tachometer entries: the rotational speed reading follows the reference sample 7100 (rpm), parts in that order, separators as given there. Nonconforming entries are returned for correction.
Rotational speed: 300 (rpm)
